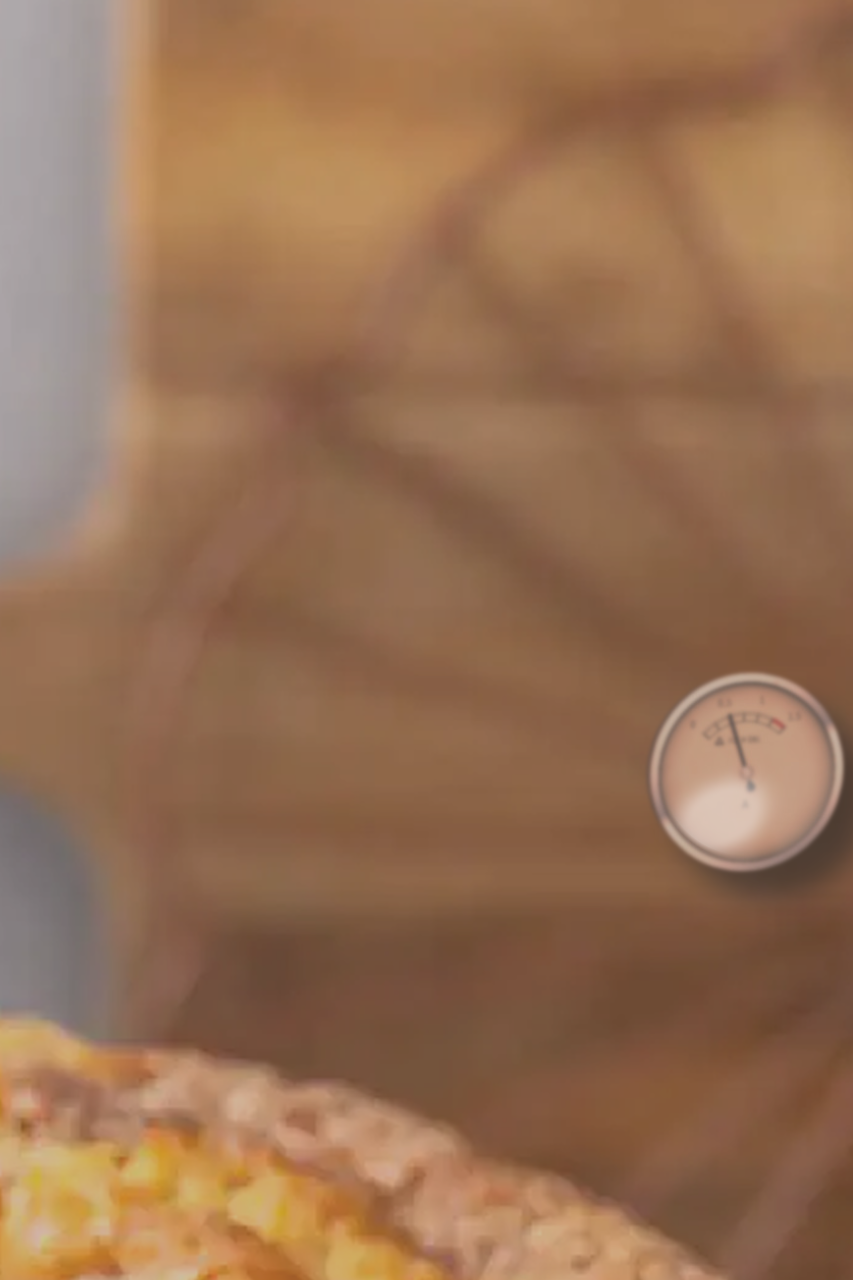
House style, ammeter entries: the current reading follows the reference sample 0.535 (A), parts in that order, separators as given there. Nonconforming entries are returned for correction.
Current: 0.5 (A)
